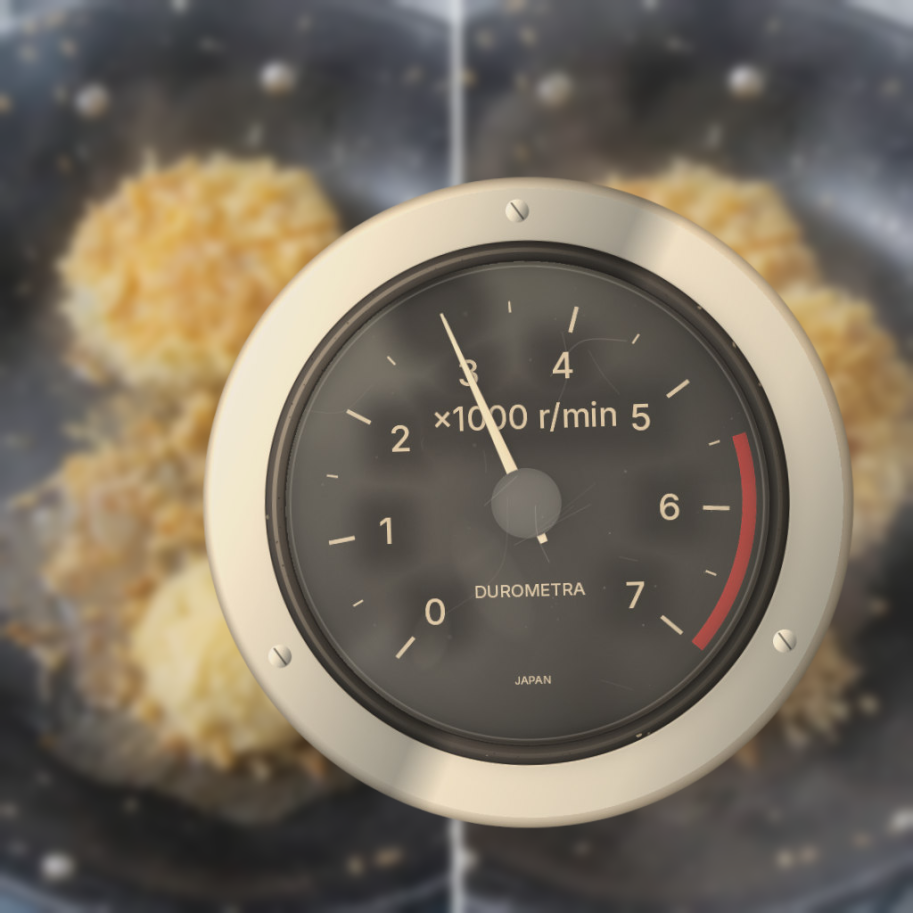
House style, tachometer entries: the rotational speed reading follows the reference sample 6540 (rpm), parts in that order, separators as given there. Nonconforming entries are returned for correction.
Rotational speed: 3000 (rpm)
